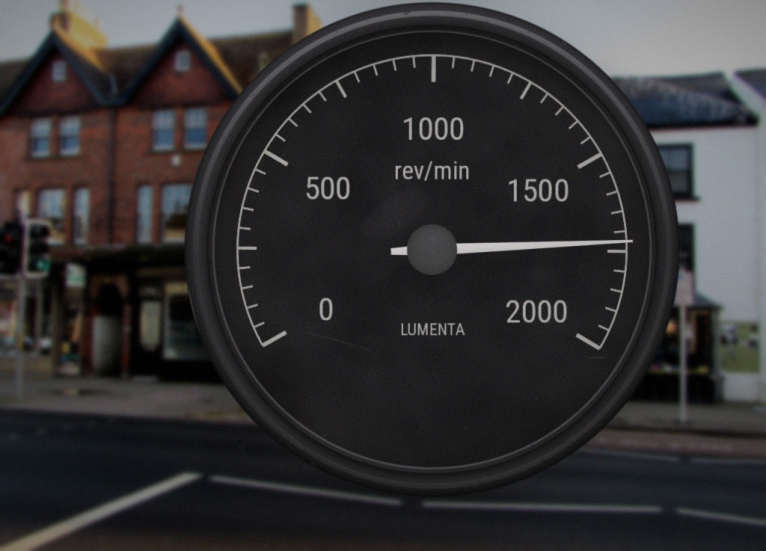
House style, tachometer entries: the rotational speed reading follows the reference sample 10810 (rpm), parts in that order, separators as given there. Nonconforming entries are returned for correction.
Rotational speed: 1725 (rpm)
